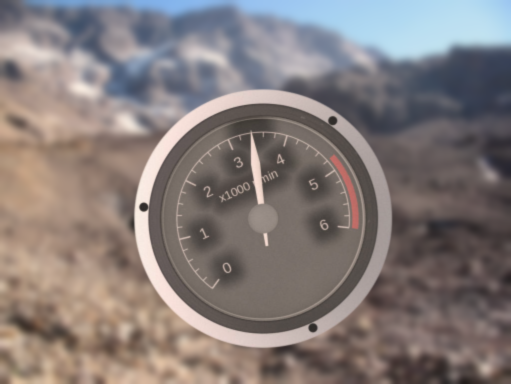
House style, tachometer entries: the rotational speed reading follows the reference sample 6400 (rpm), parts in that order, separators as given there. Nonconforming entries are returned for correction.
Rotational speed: 3400 (rpm)
